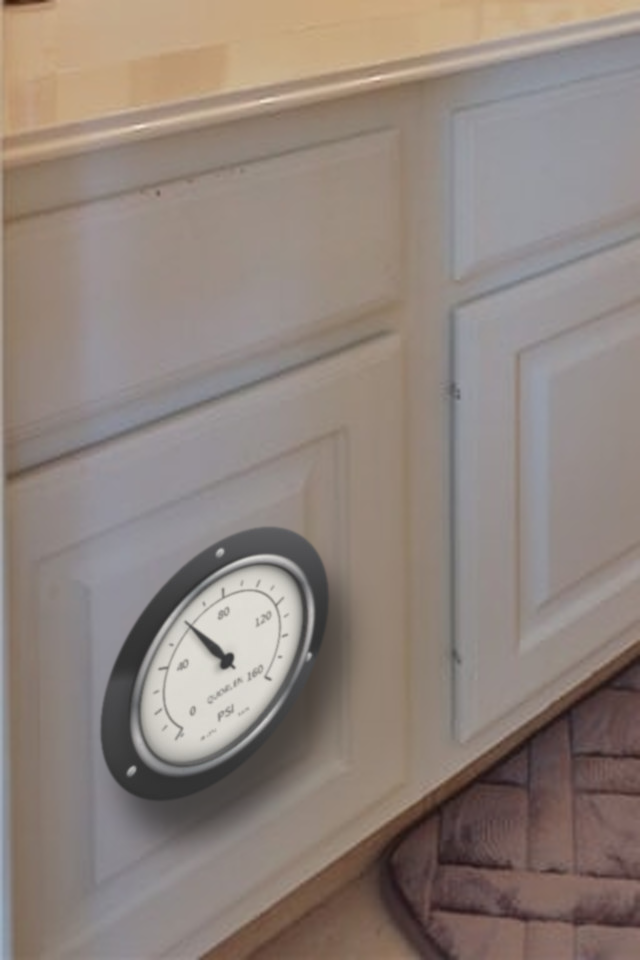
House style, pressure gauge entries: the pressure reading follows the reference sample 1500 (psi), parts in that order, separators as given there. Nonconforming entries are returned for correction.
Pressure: 60 (psi)
